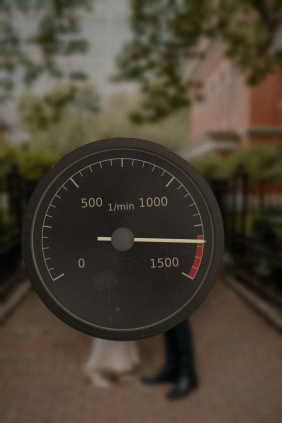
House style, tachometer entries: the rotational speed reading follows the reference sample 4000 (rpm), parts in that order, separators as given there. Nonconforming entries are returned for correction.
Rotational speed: 1325 (rpm)
